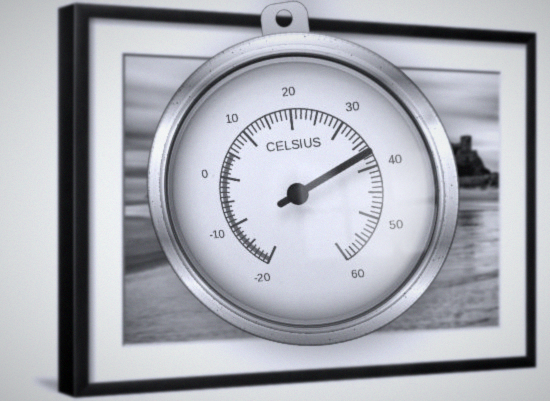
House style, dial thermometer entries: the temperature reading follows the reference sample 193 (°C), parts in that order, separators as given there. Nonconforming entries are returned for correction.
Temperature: 37 (°C)
